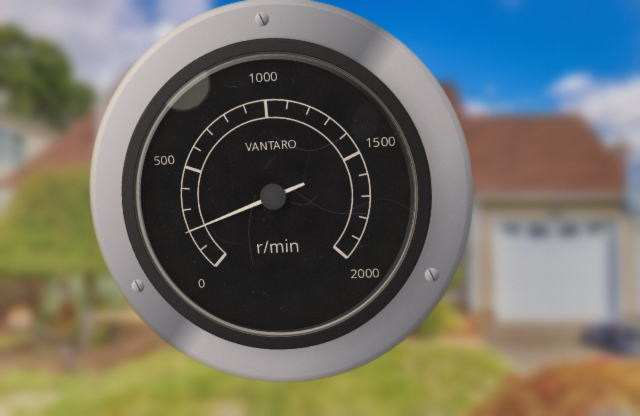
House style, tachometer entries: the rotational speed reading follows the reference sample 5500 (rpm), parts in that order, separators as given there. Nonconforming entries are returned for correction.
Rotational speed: 200 (rpm)
